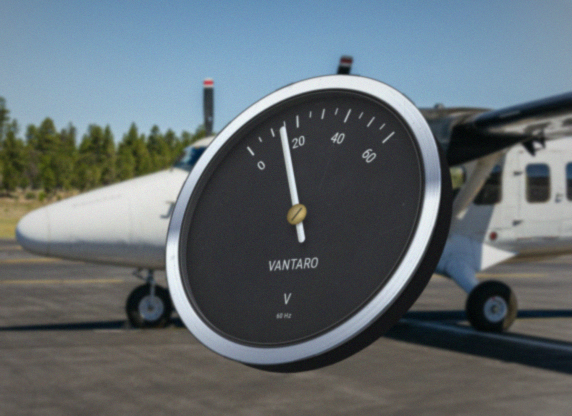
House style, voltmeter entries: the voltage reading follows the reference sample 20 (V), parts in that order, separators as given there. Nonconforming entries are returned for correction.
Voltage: 15 (V)
